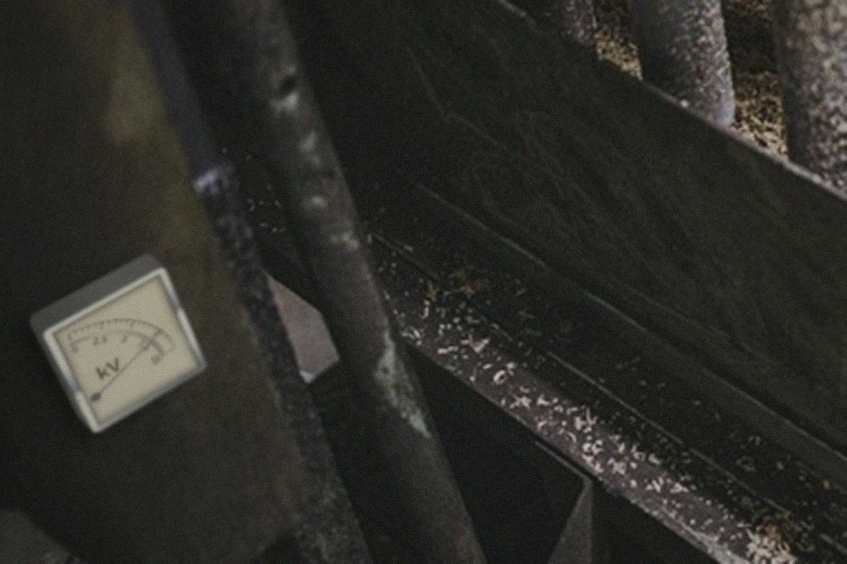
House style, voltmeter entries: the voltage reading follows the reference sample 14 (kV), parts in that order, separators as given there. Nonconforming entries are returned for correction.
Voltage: 7.5 (kV)
